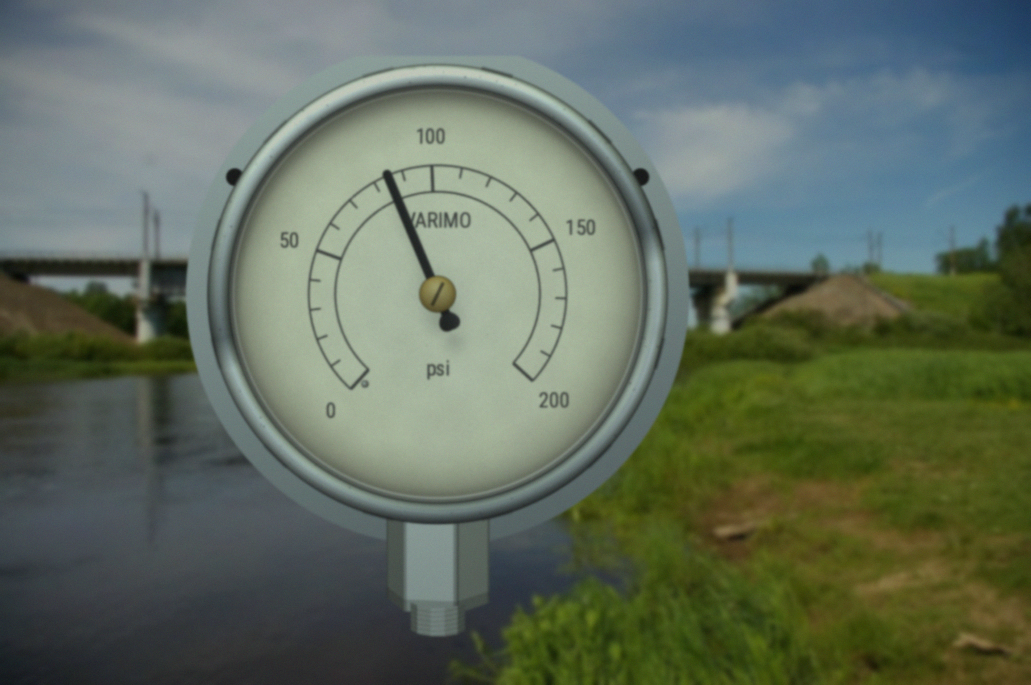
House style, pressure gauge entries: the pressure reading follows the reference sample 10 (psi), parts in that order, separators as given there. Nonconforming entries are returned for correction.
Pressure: 85 (psi)
